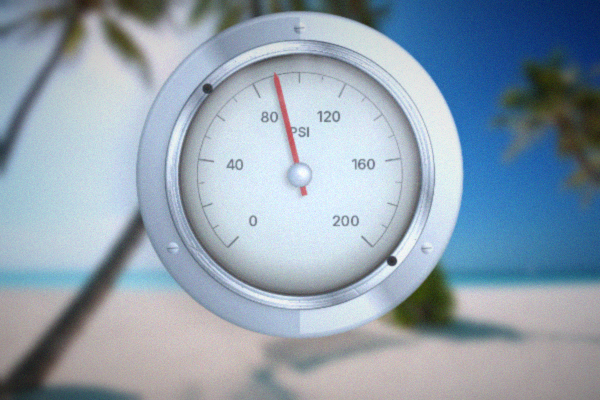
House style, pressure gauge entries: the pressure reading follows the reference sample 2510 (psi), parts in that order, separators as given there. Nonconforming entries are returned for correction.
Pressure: 90 (psi)
